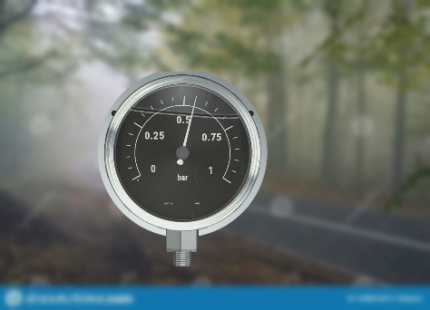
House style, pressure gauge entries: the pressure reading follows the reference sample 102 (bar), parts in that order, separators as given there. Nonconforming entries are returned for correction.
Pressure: 0.55 (bar)
